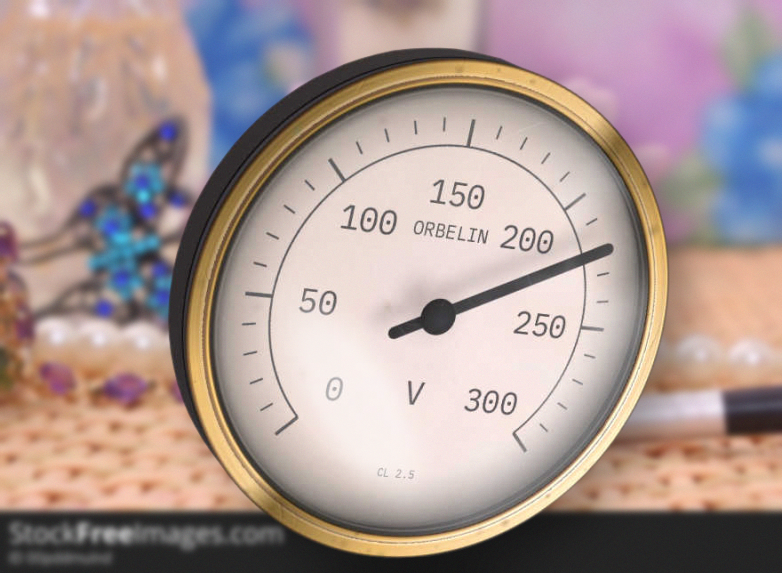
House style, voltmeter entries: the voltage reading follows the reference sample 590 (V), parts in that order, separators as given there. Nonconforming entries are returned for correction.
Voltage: 220 (V)
